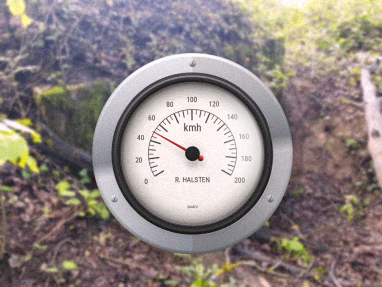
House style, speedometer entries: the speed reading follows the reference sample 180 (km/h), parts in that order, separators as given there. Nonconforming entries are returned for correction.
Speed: 50 (km/h)
